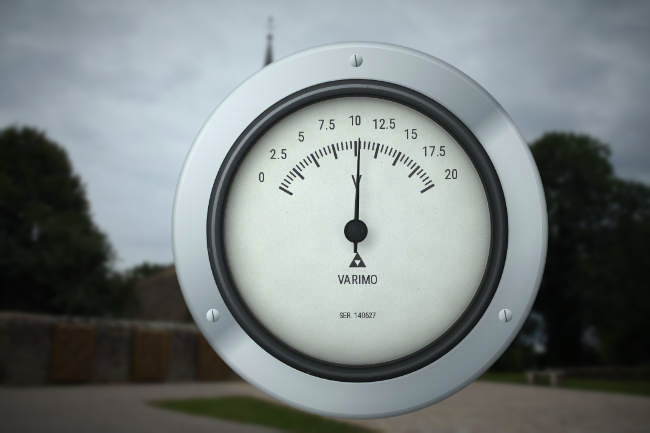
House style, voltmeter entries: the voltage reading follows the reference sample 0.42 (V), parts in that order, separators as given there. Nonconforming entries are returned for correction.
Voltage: 10.5 (V)
